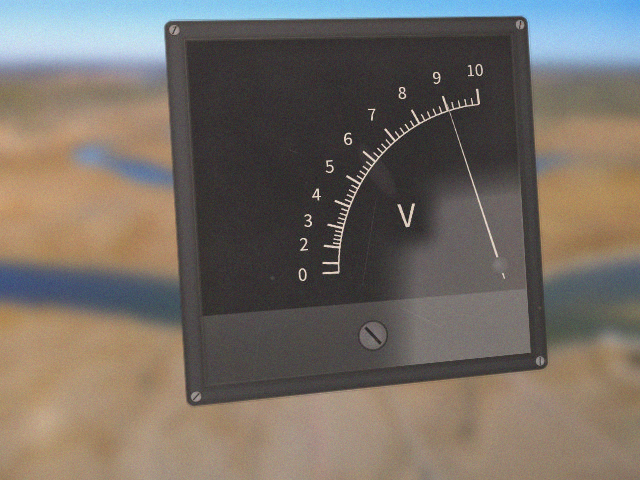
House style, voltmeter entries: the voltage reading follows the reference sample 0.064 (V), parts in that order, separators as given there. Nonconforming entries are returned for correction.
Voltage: 9 (V)
